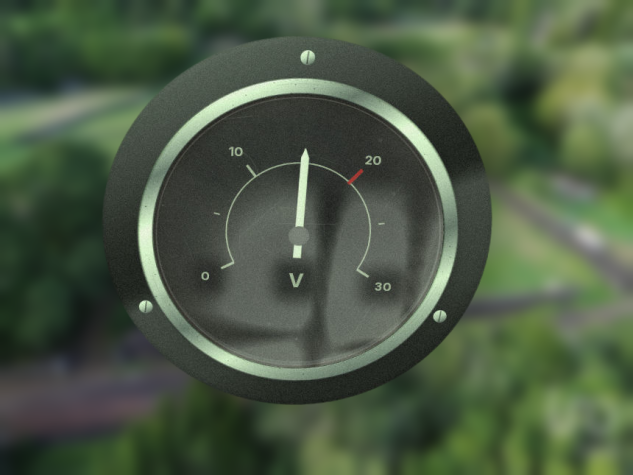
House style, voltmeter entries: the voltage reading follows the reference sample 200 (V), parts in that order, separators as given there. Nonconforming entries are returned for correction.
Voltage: 15 (V)
